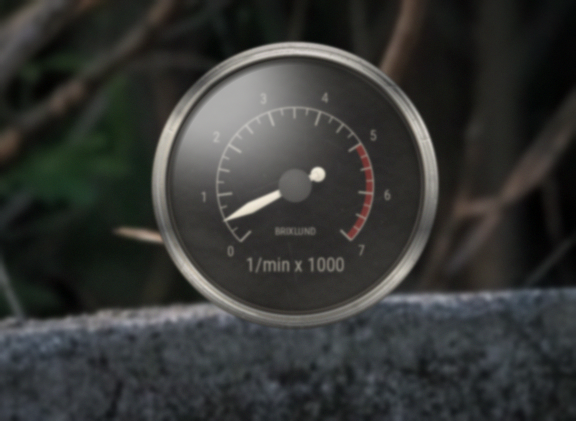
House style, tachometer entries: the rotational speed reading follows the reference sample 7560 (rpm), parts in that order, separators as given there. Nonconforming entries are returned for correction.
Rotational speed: 500 (rpm)
